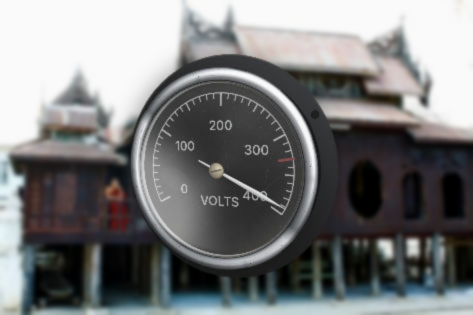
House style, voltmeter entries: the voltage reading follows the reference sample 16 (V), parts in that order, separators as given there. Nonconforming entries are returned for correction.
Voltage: 390 (V)
